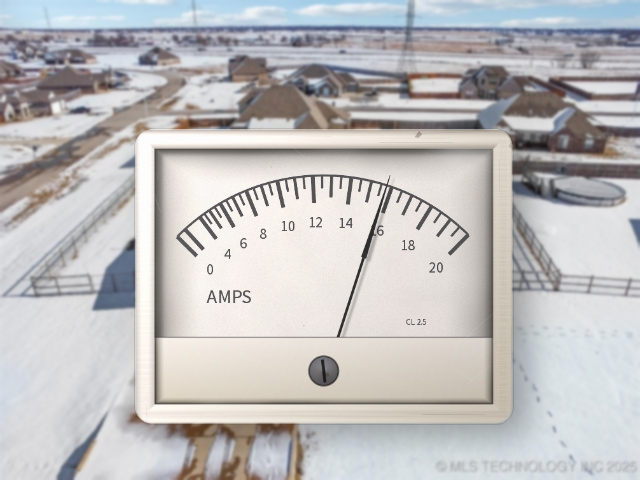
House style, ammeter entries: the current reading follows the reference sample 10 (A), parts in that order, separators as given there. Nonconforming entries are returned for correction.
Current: 15.75 (A)
